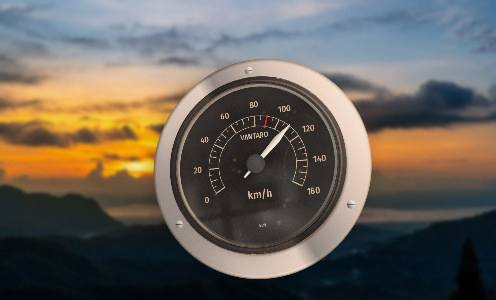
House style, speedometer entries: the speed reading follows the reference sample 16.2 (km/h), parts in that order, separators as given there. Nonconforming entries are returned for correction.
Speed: 110 (km/h)
